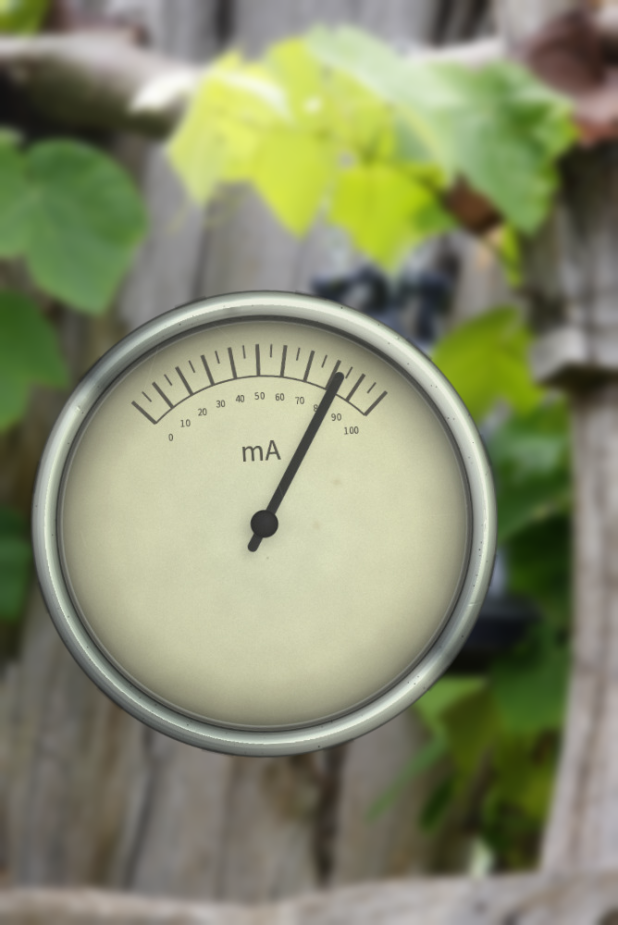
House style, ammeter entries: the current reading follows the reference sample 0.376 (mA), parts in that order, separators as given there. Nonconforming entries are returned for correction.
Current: 82.5 (mA)
